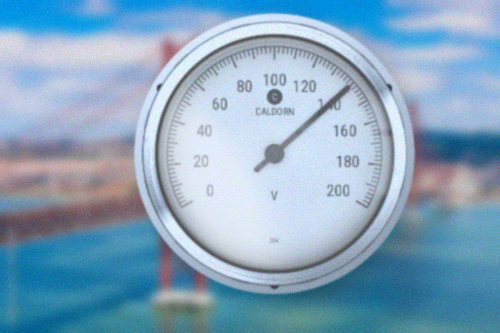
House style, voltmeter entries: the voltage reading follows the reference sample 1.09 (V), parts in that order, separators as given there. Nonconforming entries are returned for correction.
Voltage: 140 (V)
